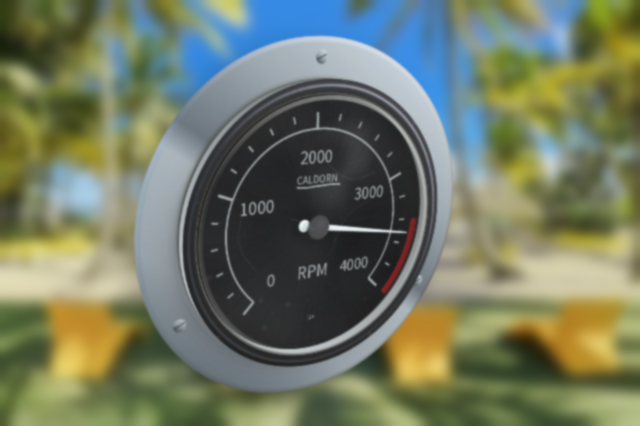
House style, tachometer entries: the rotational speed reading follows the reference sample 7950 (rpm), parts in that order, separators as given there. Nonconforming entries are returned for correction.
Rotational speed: 3500 (rpm)
